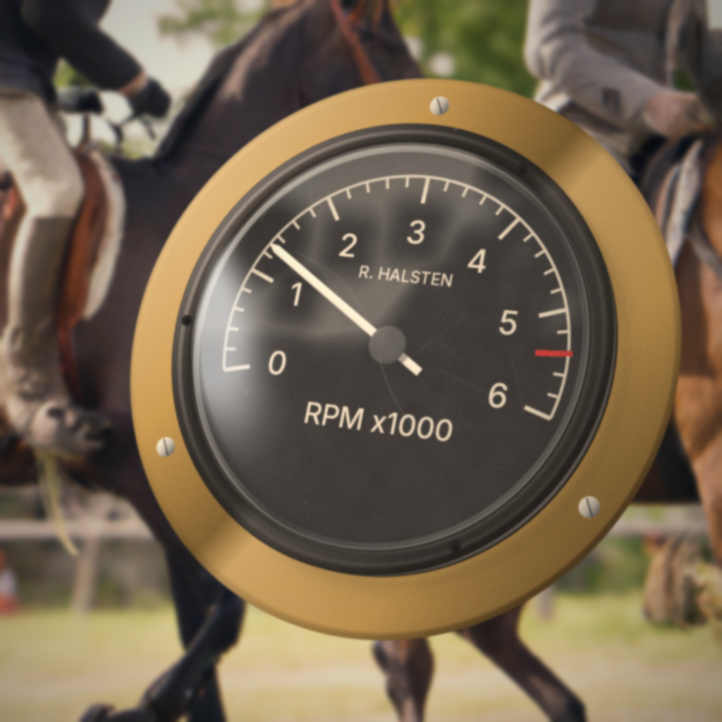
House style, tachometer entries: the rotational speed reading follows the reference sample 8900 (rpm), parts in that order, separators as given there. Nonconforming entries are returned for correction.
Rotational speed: 1300 (rpm)
